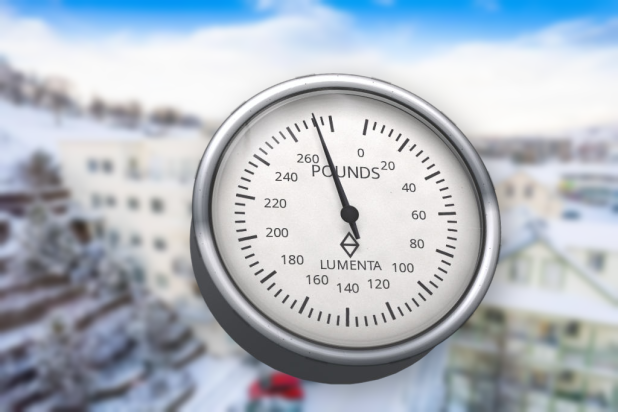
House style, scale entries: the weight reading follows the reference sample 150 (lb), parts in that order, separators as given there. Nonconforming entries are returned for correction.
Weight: 272 (lb)
